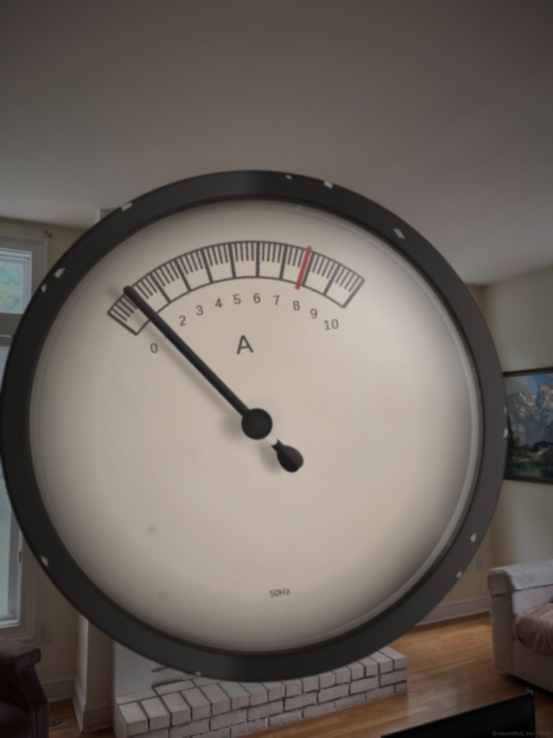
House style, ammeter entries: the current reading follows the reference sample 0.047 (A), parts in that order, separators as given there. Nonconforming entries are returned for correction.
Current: 1 (A)
